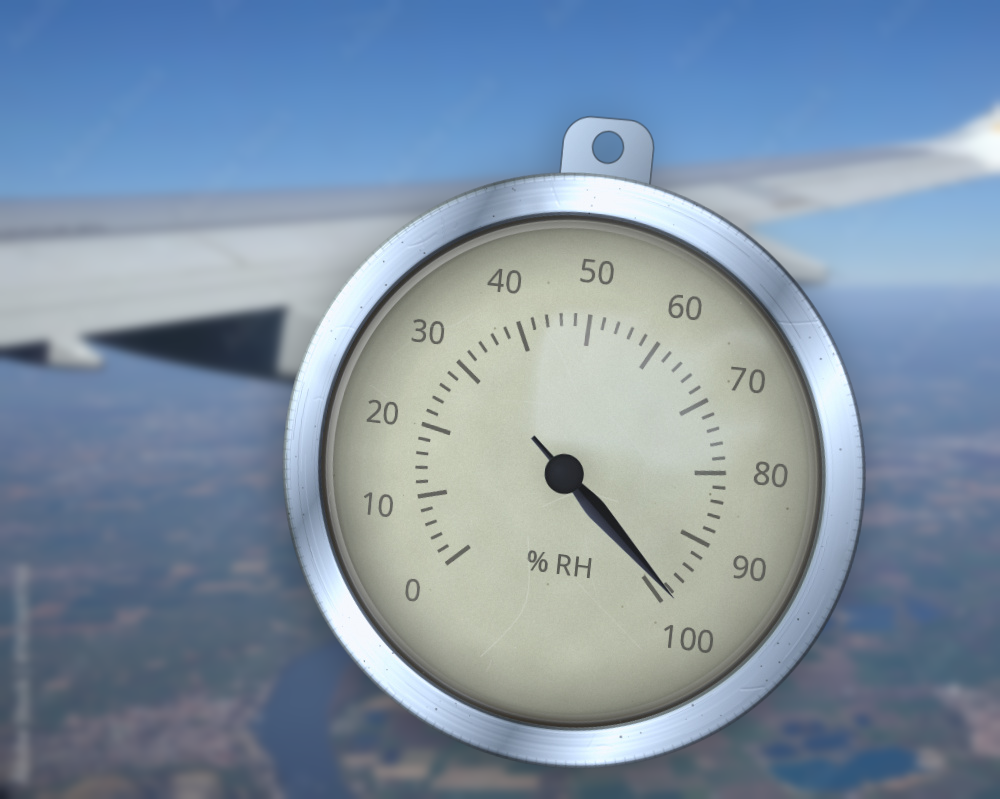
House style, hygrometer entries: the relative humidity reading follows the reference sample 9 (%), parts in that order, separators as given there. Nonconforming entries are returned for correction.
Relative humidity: 98 (%)
